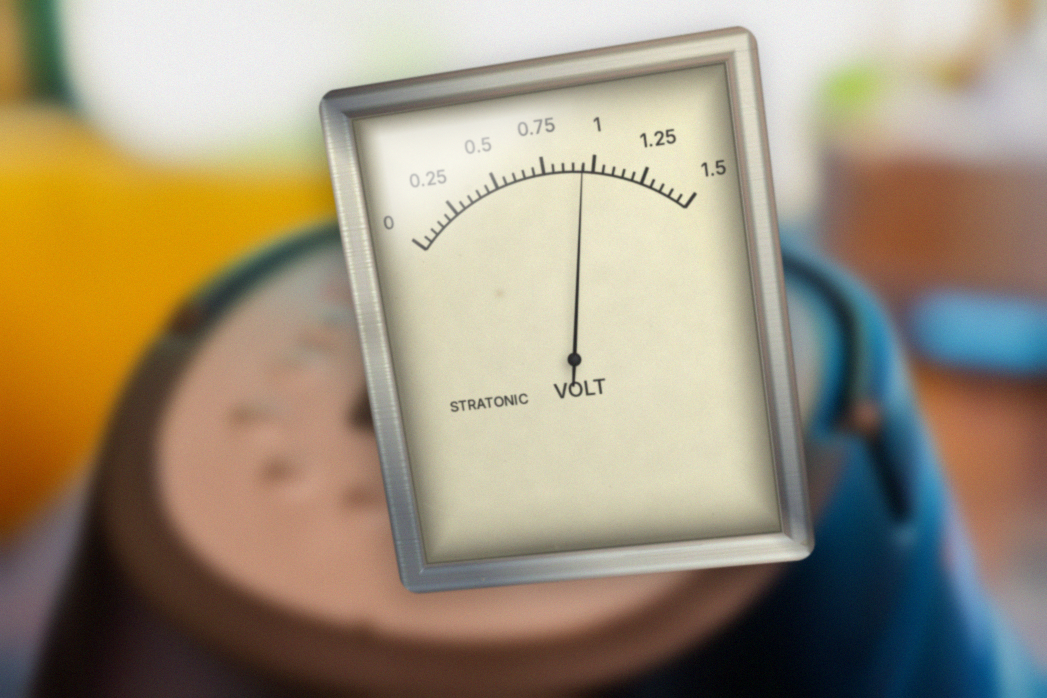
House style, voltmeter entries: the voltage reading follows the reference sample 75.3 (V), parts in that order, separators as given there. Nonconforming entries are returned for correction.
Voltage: 0.95 (V)
